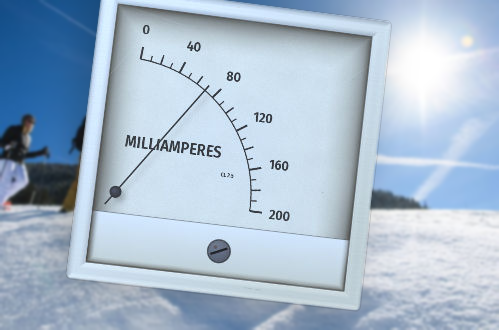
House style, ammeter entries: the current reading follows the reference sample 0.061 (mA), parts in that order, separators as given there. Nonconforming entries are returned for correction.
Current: 70 (mA)
